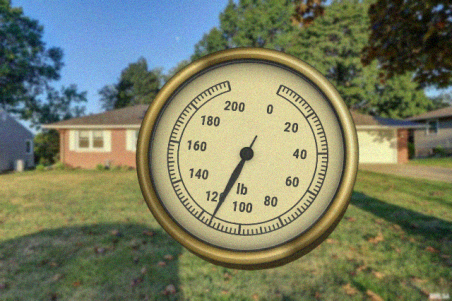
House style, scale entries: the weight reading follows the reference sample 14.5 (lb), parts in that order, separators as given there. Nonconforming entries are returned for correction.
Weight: 114 (lb)
